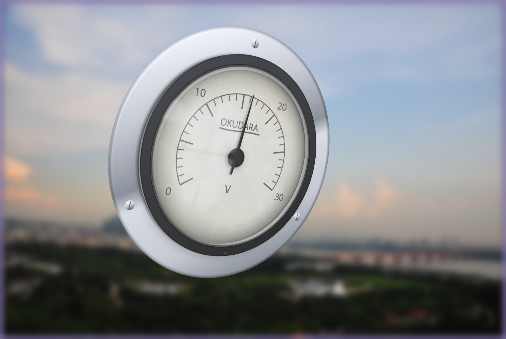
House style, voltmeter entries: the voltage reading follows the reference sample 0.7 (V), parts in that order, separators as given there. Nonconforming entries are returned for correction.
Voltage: 16 (V)
